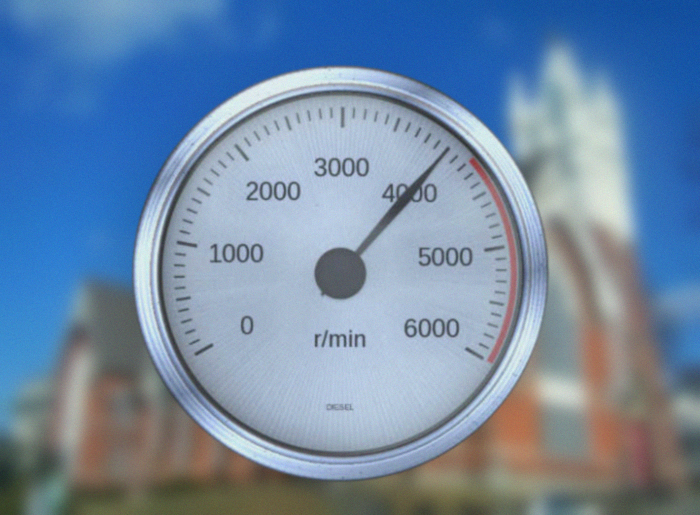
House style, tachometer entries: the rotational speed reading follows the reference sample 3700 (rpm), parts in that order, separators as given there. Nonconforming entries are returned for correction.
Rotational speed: 4000 (rpm)
